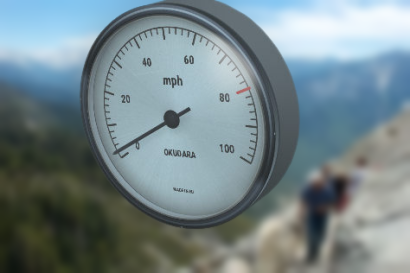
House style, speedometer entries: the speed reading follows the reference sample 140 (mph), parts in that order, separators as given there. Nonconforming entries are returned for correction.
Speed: 2 (mph)
